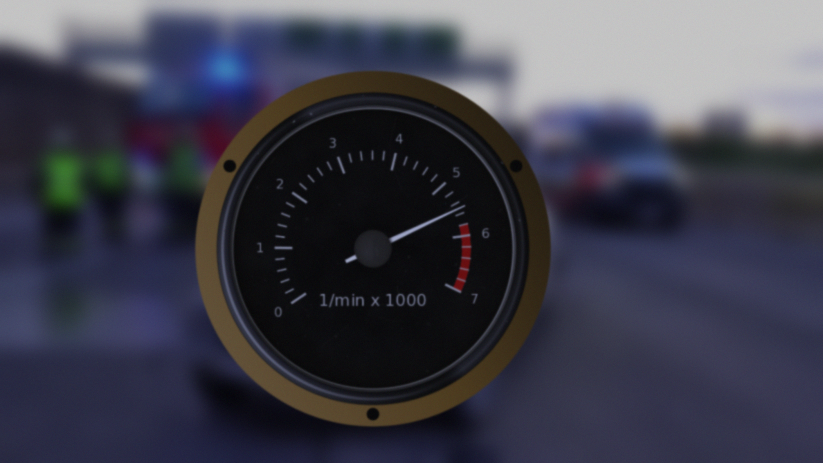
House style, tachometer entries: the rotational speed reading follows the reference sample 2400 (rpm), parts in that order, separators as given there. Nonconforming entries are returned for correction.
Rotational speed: 5500 (rpm)
